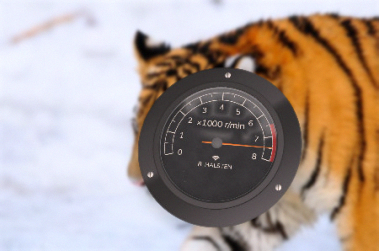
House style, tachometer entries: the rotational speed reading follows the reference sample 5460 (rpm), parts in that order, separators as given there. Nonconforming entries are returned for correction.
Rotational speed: 7500 (rpm)
